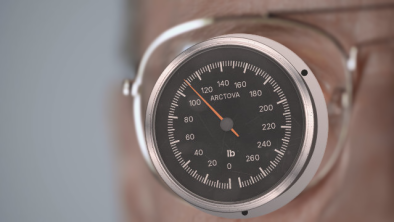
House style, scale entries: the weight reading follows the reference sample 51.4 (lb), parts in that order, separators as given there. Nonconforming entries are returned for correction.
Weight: 110 (lb)
